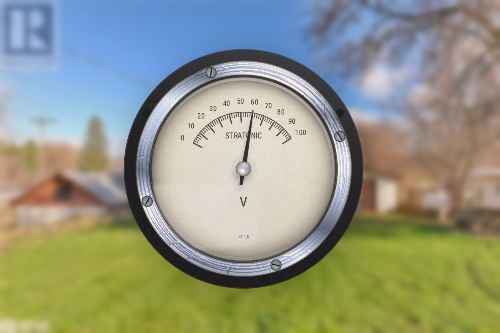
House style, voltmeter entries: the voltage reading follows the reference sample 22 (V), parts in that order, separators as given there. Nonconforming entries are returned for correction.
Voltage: 60 (V)
